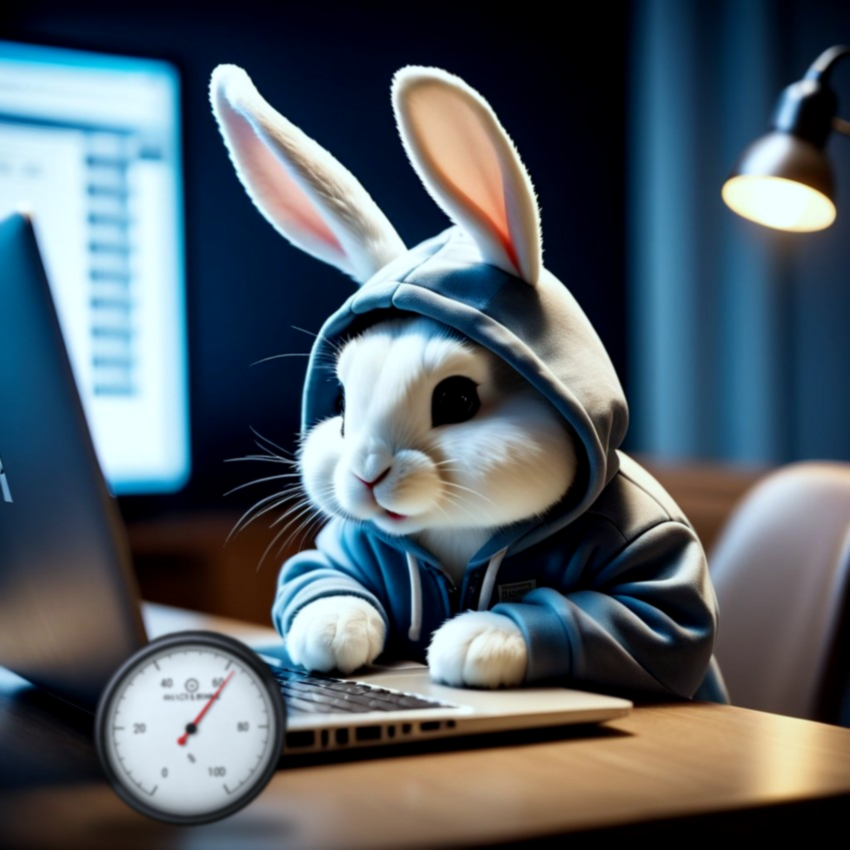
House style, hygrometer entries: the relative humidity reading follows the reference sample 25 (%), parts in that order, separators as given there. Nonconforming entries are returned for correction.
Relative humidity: 62 (%)
